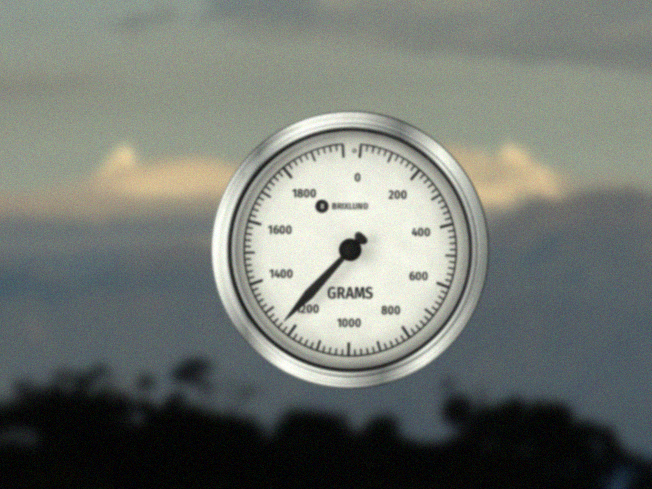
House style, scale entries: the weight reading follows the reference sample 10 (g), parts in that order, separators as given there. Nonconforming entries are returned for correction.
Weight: 1240 (g)
